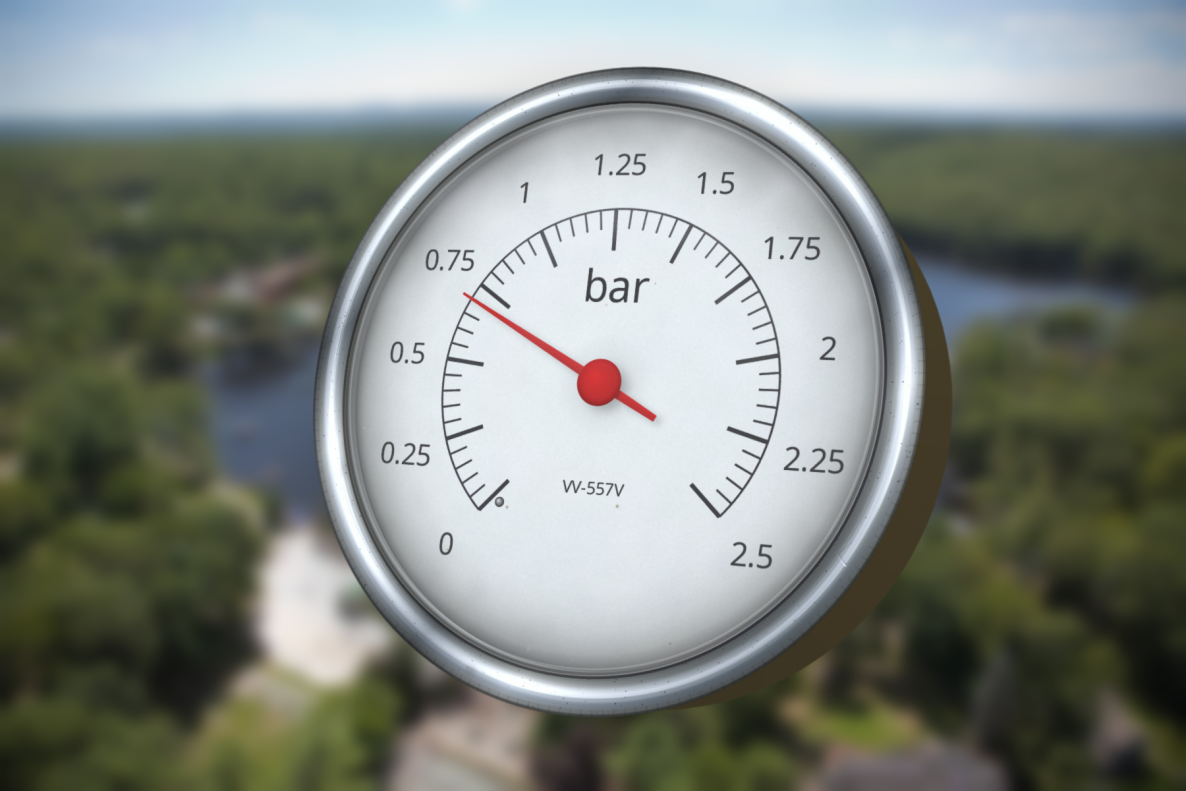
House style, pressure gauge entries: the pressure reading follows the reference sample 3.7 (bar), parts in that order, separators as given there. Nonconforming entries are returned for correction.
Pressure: 0.7 (bar)
